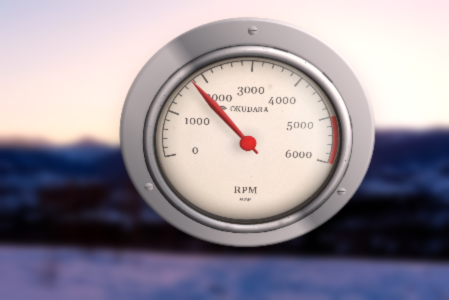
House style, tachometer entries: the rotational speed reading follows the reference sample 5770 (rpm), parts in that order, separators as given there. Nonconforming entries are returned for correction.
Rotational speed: 1800 (rpm)
